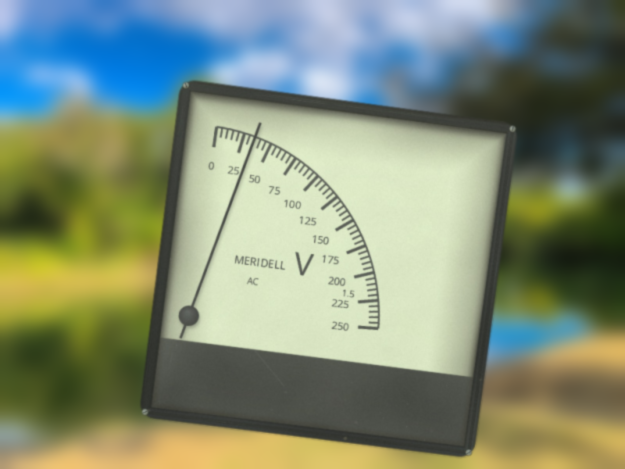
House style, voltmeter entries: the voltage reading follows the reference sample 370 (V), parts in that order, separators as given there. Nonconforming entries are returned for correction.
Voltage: 35 (V)
